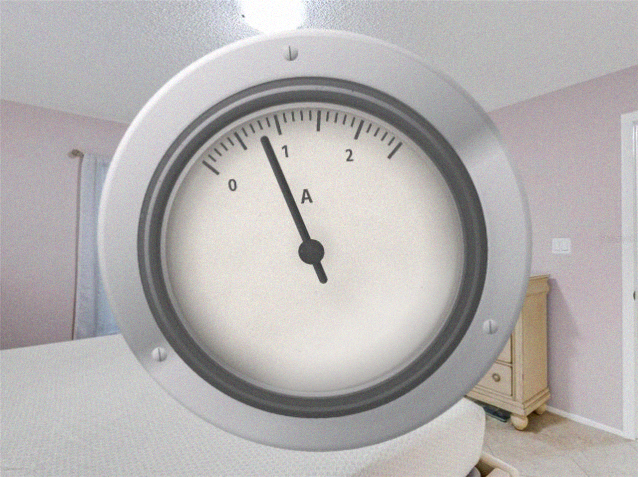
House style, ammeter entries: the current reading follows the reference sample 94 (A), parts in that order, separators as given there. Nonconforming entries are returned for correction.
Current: 0.8 (A)
